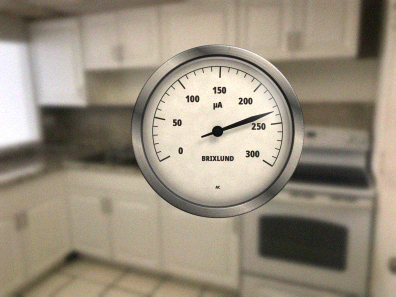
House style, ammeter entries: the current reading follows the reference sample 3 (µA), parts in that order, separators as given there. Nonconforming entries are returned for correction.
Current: 235 (µA)
